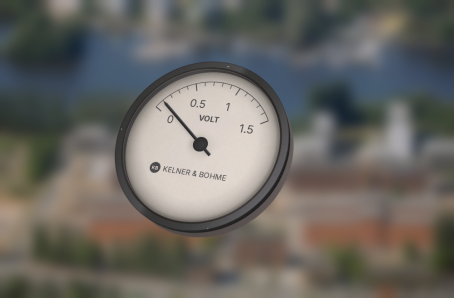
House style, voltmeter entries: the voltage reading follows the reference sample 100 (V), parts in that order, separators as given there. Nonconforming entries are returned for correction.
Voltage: 0.1 (V)
